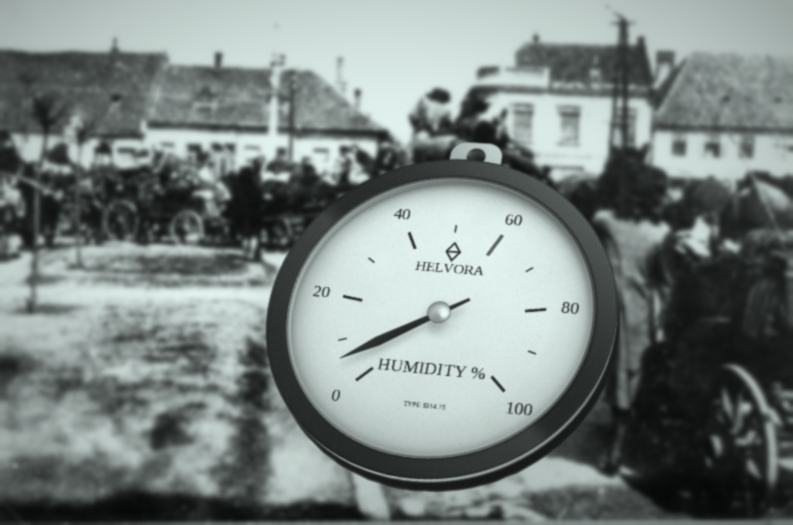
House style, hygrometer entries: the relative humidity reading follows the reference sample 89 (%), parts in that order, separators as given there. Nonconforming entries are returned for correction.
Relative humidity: 5 (%)
